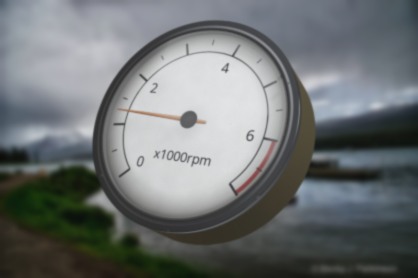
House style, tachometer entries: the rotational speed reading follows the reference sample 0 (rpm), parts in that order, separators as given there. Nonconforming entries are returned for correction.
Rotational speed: 1250 (rpm)
